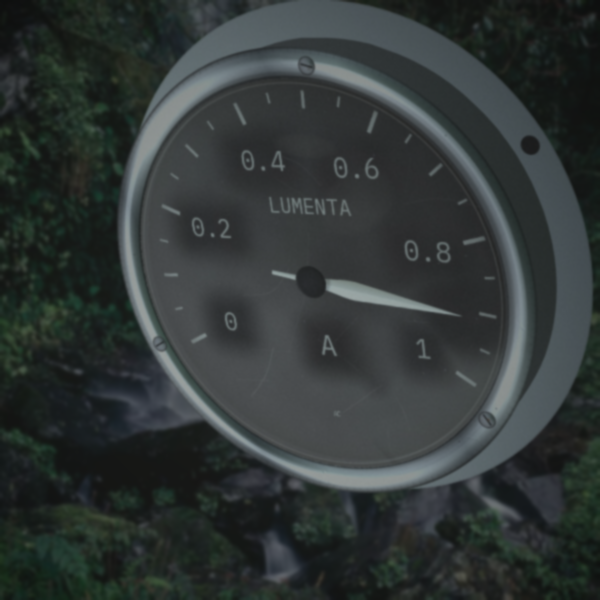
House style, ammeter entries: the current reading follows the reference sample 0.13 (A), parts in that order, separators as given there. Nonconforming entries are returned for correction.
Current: 0.9 (A)
